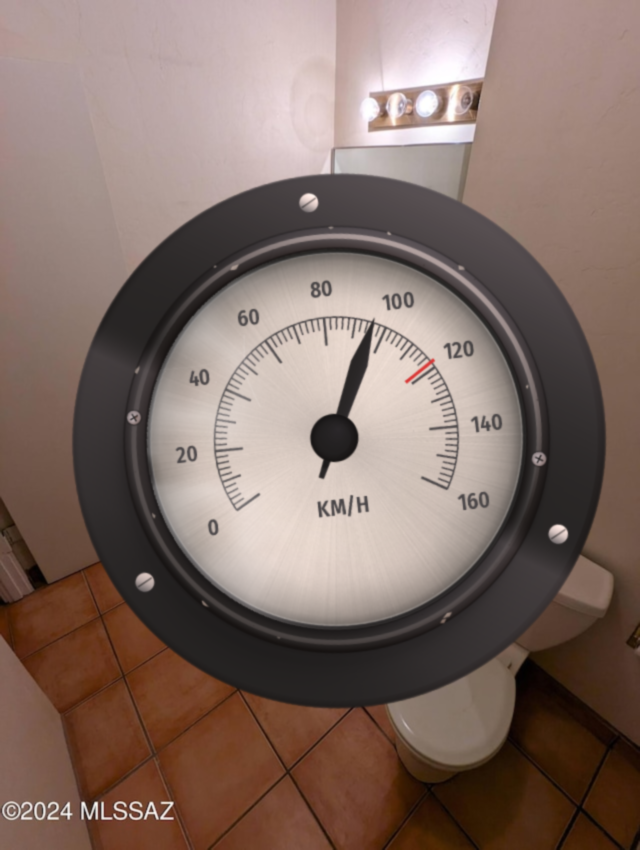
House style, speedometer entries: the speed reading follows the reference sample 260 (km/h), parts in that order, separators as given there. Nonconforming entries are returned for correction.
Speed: 96 (km/h)
